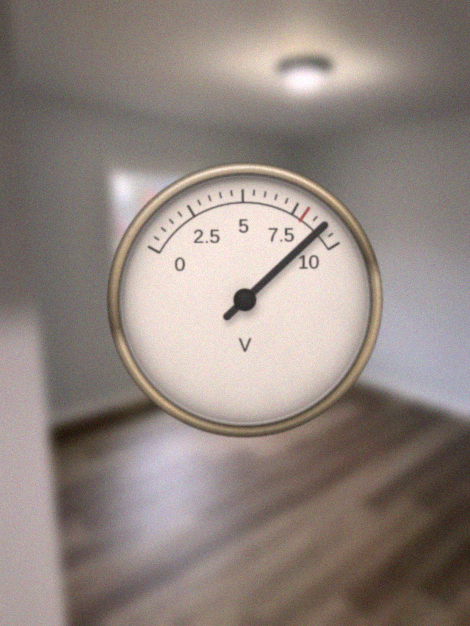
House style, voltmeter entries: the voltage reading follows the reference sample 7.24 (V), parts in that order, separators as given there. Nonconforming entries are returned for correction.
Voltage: 9 (V)
